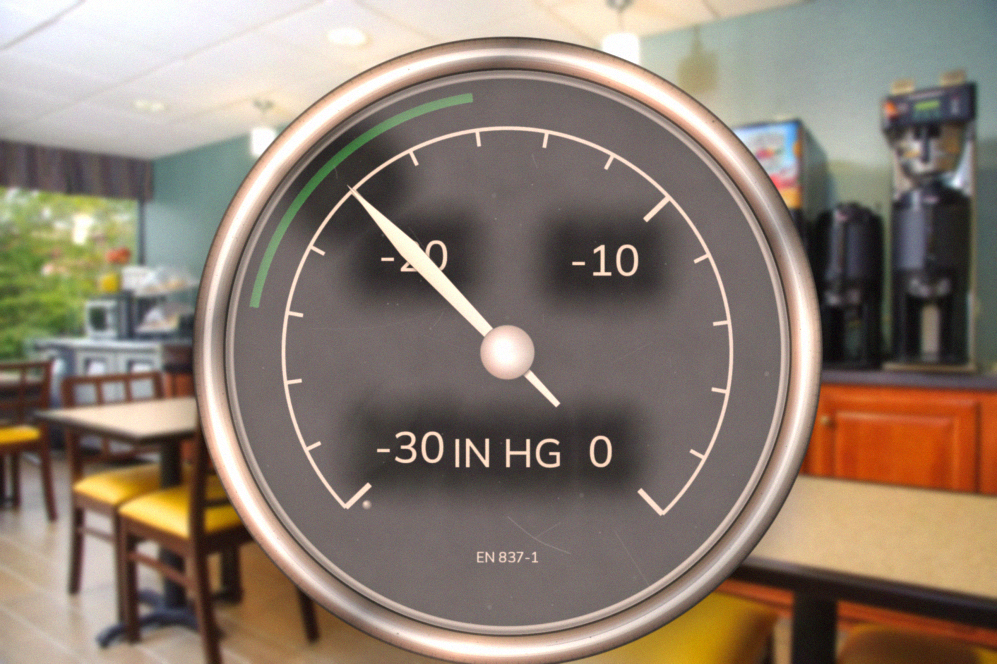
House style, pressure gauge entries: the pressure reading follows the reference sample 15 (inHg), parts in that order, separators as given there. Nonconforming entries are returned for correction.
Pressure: -20 (inHg)
